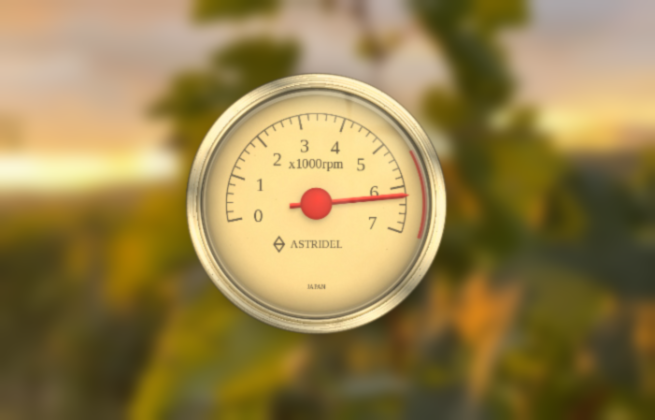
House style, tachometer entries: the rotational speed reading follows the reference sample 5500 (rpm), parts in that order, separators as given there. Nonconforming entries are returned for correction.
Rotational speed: 6200 (rpm)
